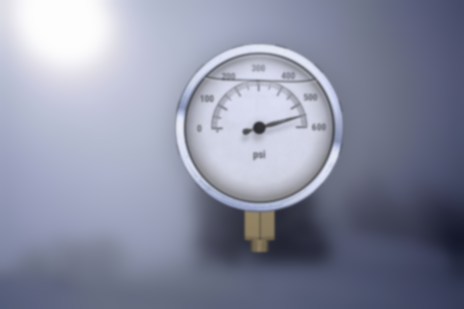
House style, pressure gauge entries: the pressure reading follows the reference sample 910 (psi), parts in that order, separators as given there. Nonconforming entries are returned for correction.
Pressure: 550 (psi)
